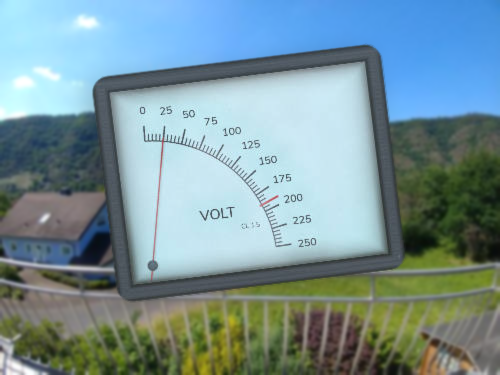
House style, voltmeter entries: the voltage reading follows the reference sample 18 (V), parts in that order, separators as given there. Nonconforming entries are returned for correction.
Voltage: 25 (V)
